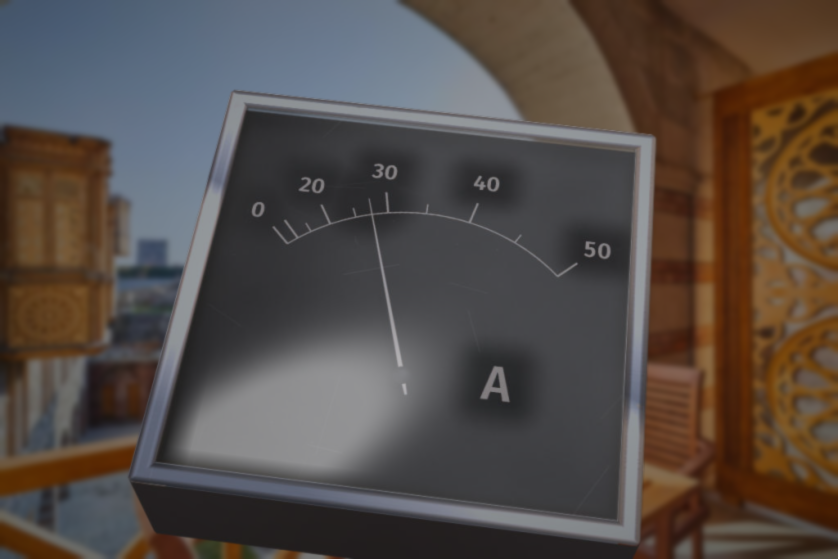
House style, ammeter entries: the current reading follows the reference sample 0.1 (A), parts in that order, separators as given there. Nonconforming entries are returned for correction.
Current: 27.5 (A)
